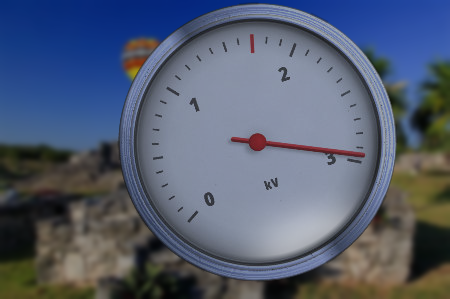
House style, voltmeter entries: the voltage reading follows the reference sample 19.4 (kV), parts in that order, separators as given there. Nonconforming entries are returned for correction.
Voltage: 2.95 (kV)
